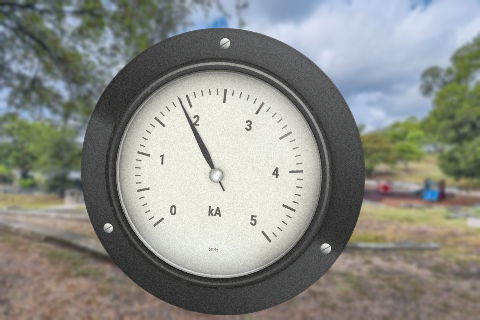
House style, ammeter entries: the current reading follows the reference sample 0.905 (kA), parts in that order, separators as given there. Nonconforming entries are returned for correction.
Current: 1.9 (kA)
